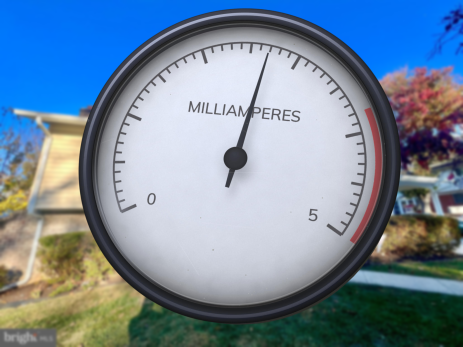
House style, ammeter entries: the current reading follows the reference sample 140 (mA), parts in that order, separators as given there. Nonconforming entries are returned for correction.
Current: 2.7 (mA)
